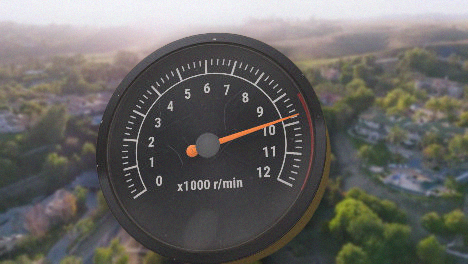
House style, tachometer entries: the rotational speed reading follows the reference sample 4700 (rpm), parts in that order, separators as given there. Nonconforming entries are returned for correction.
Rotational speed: 9800 (rpm)
